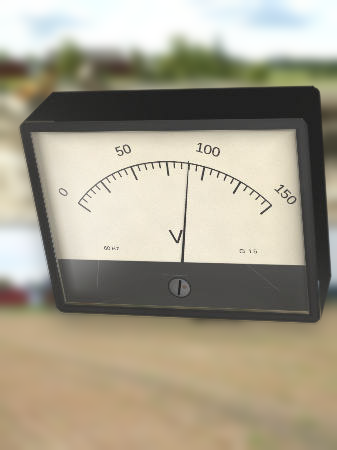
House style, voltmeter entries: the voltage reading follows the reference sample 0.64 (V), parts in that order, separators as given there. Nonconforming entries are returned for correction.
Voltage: 90 (V)
